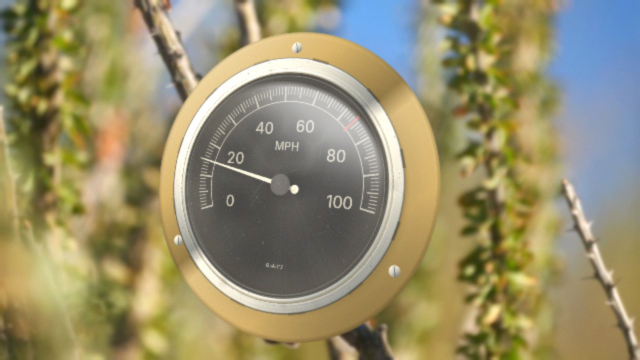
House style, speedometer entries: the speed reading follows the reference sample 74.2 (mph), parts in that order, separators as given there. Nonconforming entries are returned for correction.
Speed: 15 (mph)
